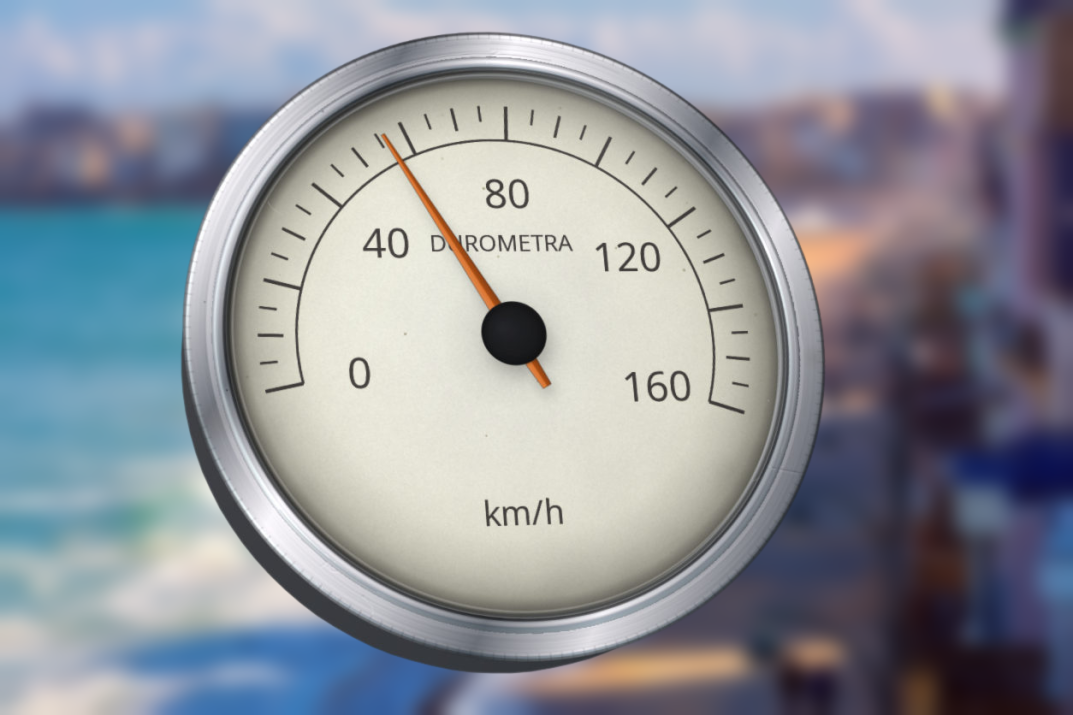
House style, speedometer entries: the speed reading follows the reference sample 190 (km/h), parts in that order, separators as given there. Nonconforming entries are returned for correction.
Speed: 55 (km/h)
